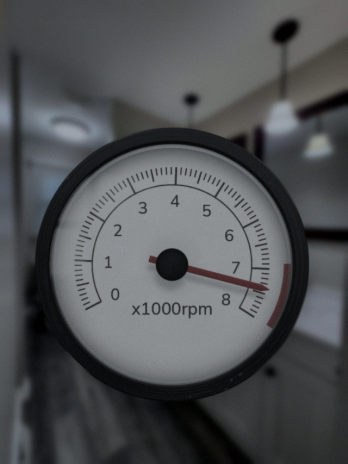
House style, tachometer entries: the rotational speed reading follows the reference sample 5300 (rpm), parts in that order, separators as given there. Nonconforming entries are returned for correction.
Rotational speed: 7400 (rpm)
